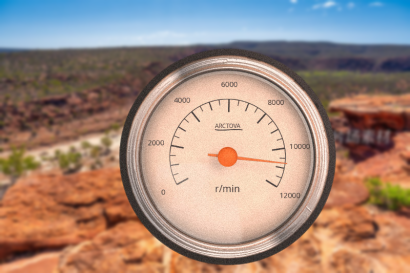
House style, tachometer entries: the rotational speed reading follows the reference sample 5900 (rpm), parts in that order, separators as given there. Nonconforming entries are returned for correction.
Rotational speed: 10750 (rpm)
